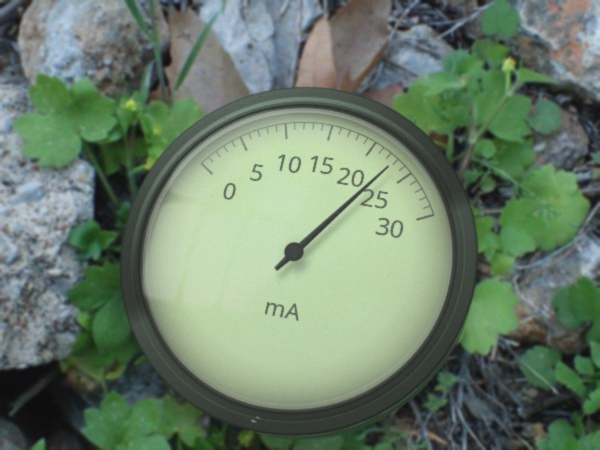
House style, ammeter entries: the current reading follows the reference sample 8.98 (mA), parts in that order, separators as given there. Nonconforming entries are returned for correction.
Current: 23 (mA)
